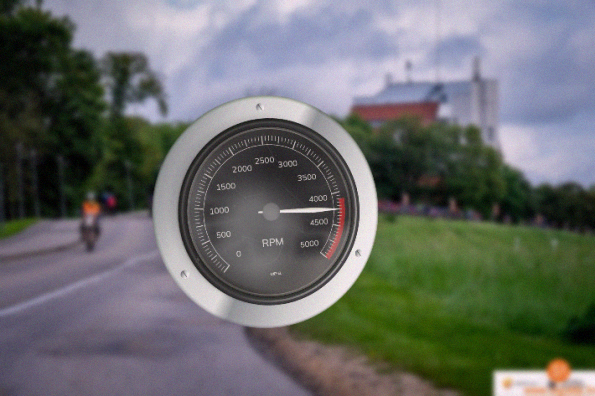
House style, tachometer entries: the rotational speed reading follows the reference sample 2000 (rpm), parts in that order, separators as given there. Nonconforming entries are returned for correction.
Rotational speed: 4250 (rpm)
